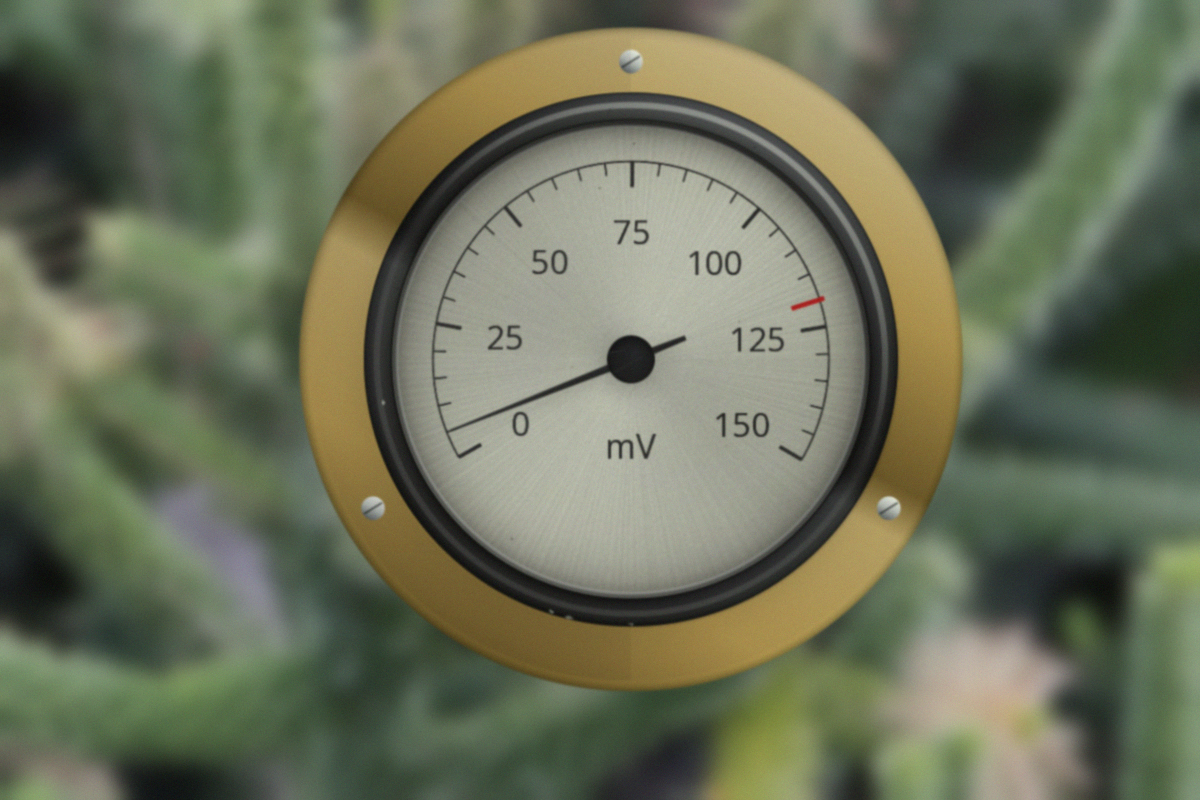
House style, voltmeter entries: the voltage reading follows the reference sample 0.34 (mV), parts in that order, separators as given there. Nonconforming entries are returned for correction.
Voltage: 5 (mV)
